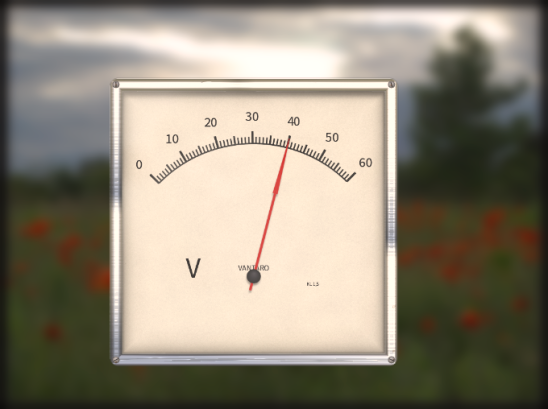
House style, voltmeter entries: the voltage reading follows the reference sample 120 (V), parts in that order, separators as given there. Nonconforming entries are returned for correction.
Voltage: 40 (V)
